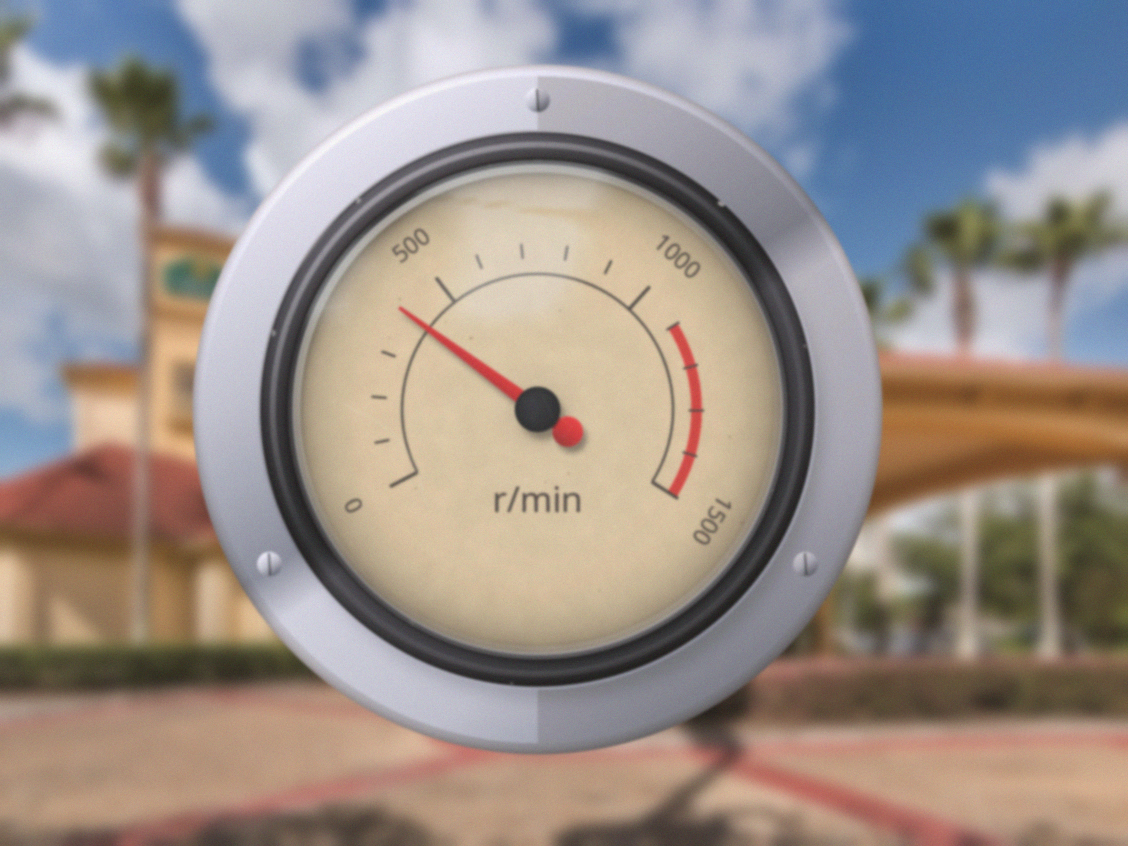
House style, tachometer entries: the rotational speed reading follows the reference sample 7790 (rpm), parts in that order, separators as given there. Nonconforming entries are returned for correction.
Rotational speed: 400 (rpm)
